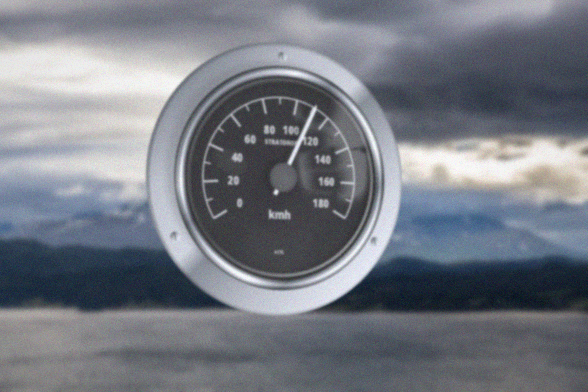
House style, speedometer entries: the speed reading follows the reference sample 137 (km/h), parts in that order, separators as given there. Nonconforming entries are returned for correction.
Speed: 110 (km/h)
